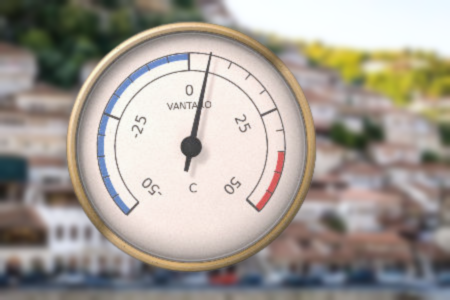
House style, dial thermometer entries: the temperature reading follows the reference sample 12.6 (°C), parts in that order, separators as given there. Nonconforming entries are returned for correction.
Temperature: 5 (°C)
